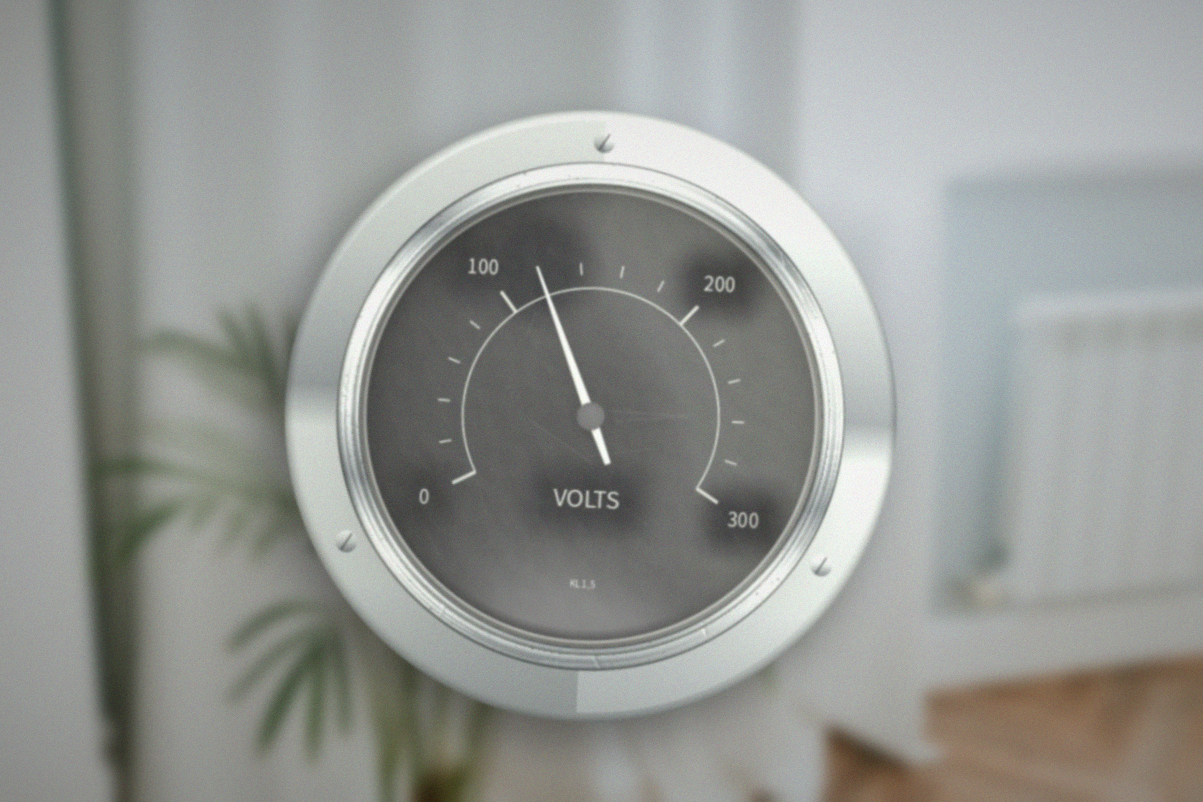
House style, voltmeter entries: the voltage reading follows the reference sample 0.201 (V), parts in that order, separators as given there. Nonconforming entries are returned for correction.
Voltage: 120 (V)
